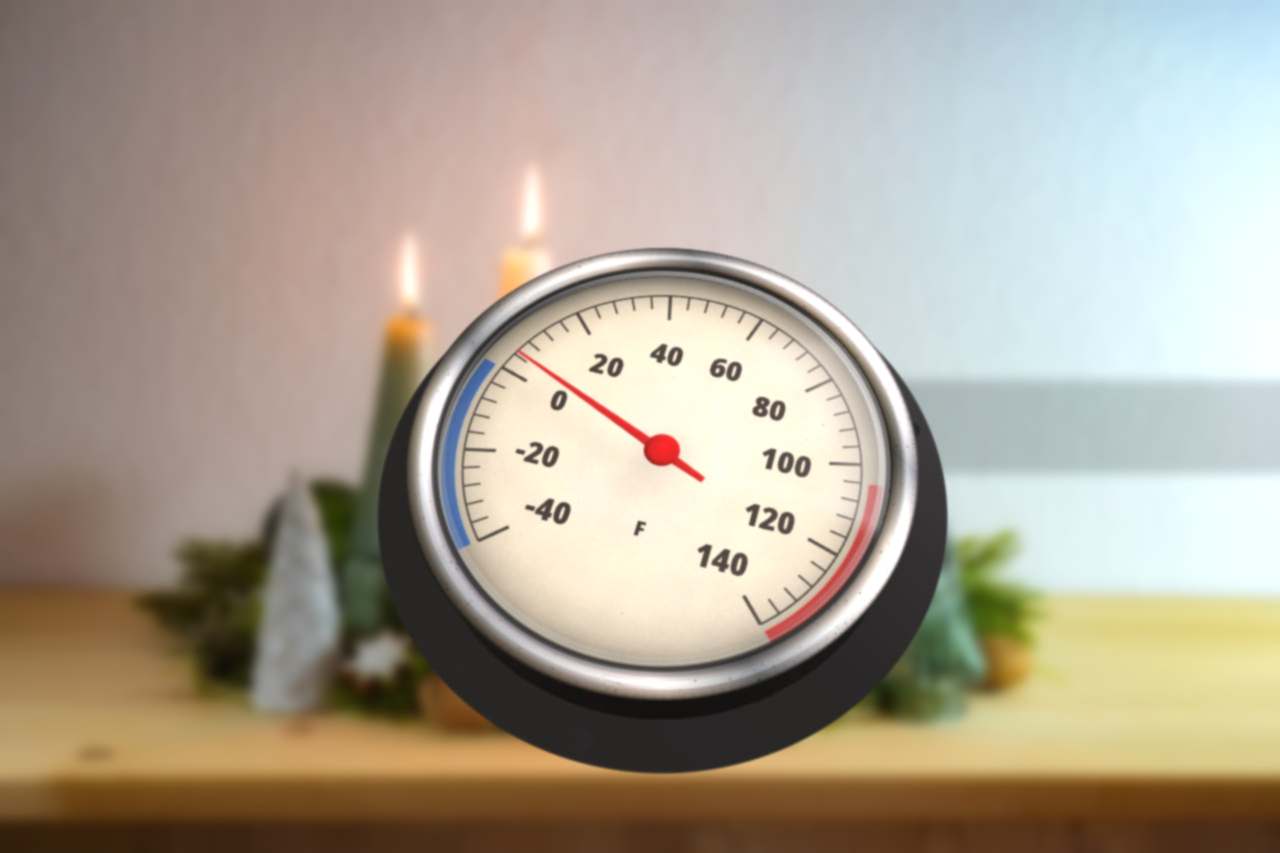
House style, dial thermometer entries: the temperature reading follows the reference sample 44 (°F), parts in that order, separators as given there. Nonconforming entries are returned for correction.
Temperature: 4 (°F)
